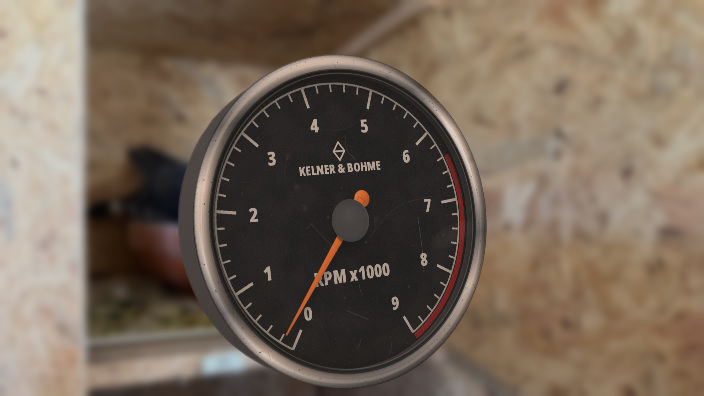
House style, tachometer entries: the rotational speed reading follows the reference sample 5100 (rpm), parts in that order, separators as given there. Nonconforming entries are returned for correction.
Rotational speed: 200 (rpm)
